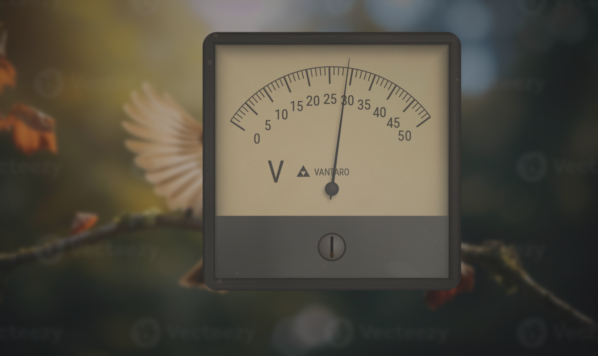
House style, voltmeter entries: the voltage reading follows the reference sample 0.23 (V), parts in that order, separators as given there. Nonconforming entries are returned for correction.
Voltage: 29 (V)
